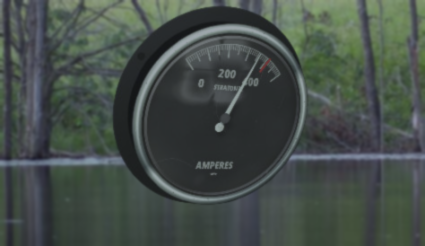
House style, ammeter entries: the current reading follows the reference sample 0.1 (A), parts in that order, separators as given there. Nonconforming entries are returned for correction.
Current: 350 (A)
